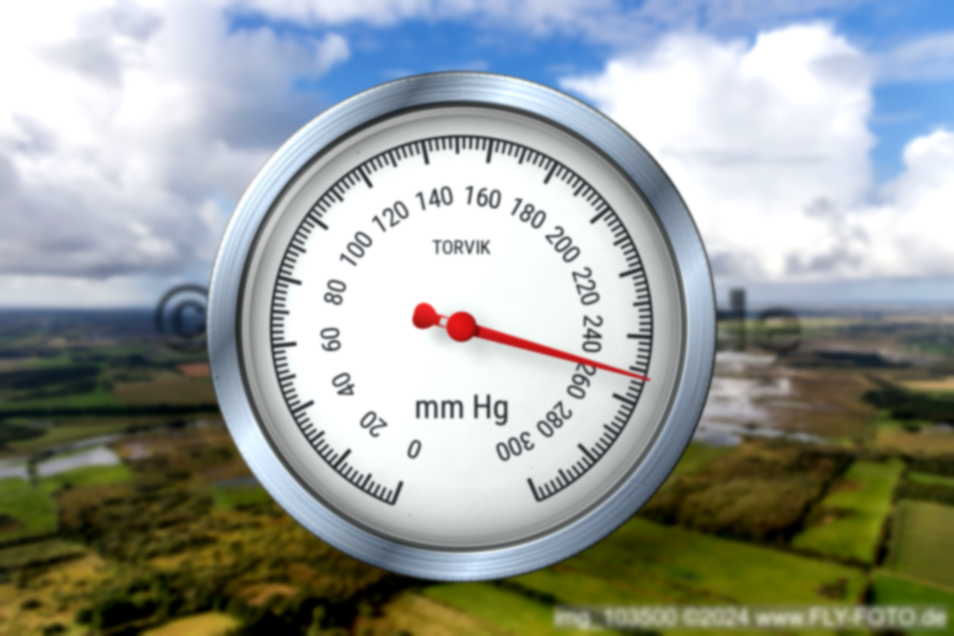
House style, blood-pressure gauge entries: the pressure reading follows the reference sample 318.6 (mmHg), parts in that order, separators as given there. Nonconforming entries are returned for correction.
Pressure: 252 (mmHg)
